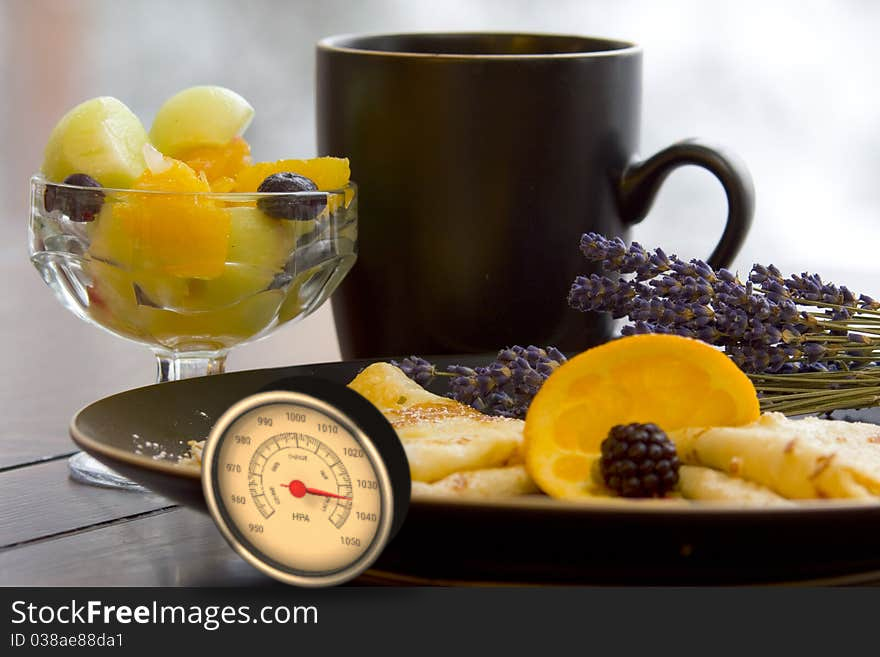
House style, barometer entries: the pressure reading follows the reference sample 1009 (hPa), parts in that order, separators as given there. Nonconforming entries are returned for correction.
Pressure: 1035 (hPa)
